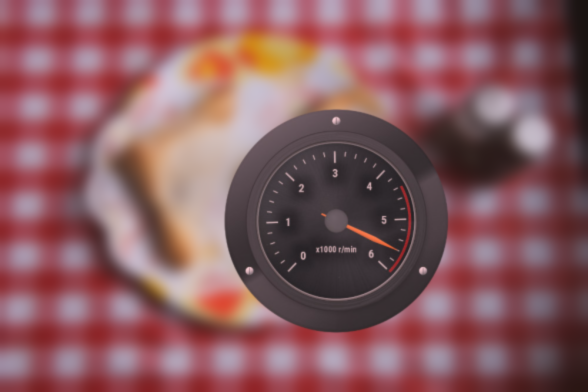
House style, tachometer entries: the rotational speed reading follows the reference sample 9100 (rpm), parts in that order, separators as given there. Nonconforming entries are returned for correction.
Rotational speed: 5600 (rpm)
